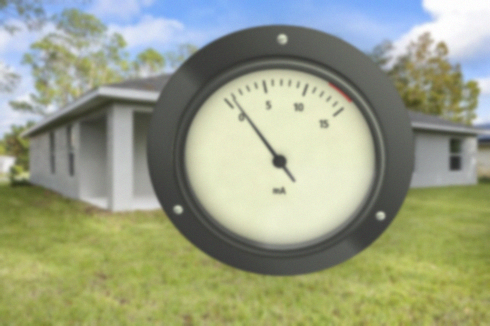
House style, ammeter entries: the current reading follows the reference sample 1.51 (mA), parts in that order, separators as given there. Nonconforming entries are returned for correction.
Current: 1 (mA)
